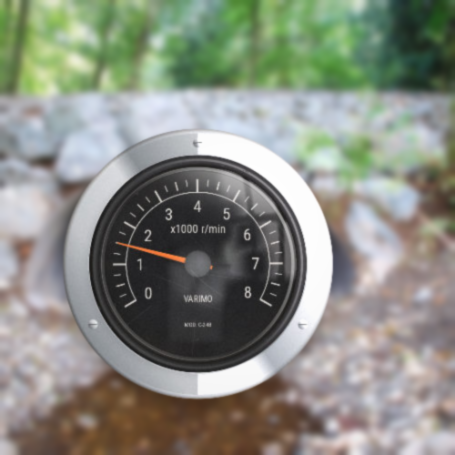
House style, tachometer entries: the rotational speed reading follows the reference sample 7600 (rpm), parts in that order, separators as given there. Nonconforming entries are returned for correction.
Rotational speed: 1500 (rpm)
